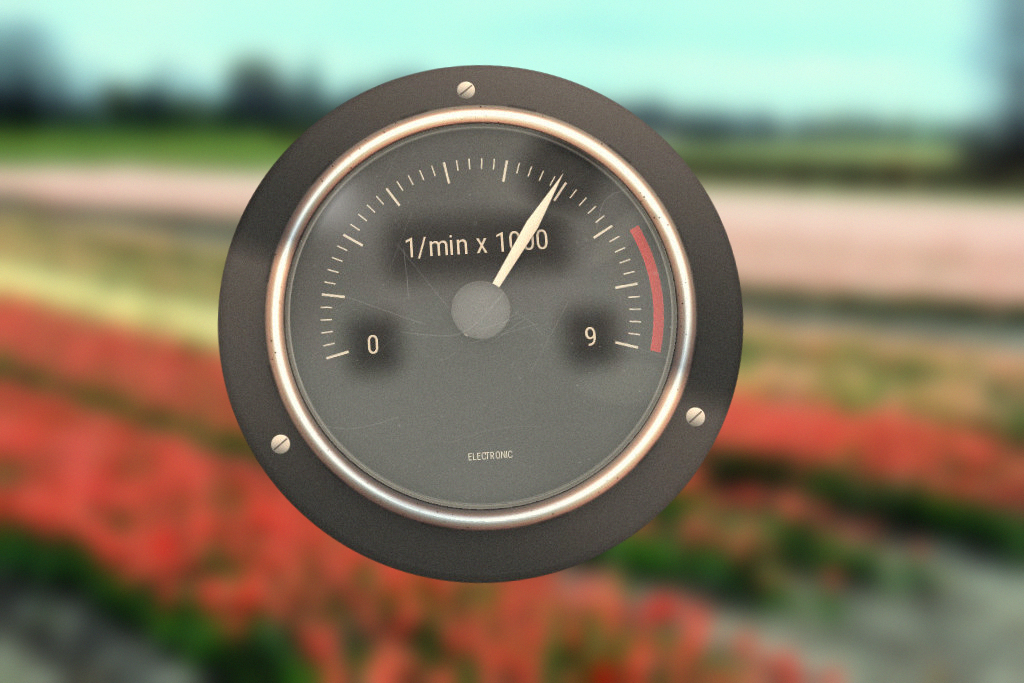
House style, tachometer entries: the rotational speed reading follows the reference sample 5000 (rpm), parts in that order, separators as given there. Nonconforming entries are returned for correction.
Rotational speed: 5900 (rpm)
